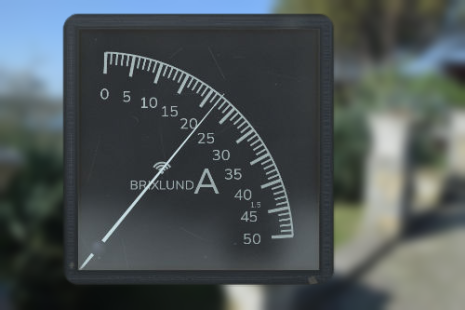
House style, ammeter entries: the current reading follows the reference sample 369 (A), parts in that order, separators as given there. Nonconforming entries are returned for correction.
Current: 22 (A)
